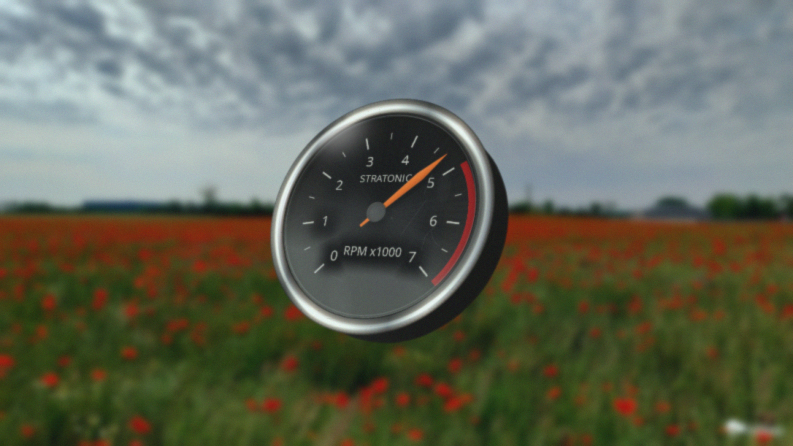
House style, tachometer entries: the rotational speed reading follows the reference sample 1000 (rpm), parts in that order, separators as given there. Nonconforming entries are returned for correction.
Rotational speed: 4750 (rpm)
